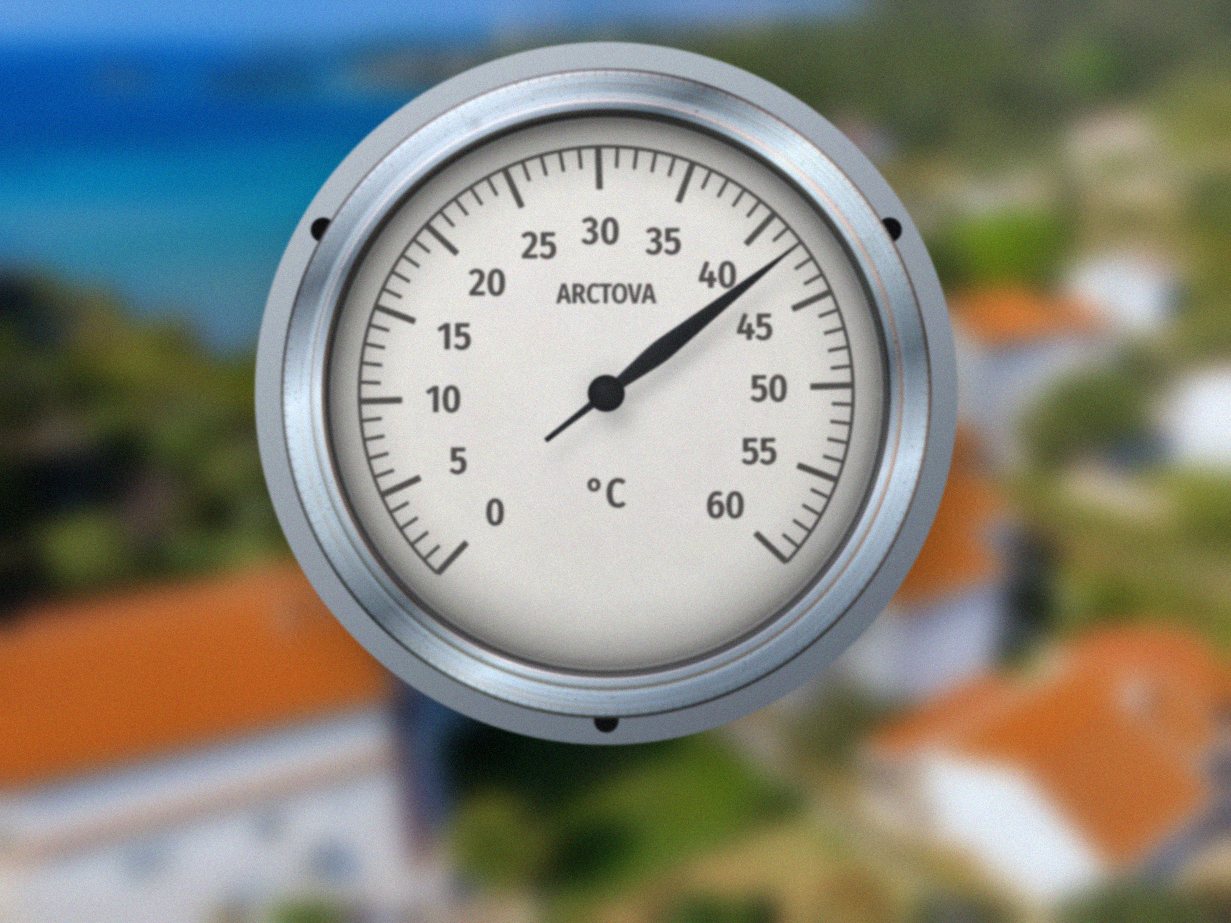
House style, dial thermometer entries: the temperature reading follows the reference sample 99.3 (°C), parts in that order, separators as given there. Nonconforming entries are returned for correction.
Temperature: 42 (°C)
